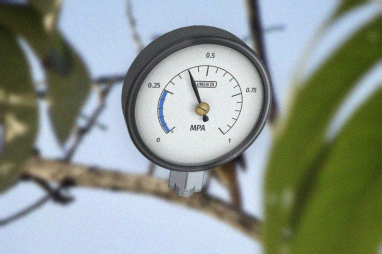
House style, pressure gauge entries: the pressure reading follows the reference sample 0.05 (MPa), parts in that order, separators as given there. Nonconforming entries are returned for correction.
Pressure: 0.4 (MPa)
